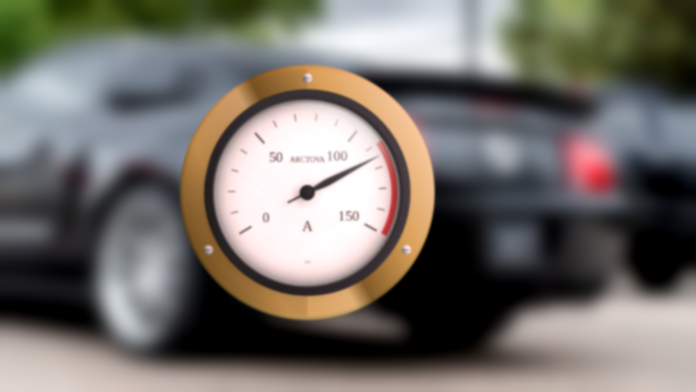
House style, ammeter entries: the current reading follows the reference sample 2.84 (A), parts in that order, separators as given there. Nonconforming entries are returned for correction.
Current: 115 (A)
